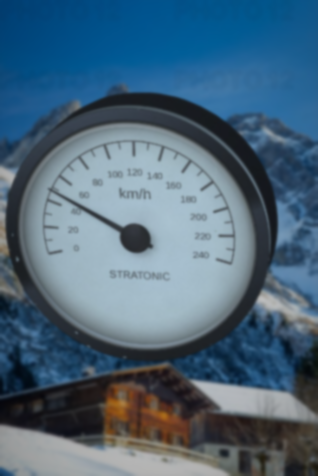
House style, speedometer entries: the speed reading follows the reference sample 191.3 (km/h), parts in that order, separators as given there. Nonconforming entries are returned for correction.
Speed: 50 (km/h)
